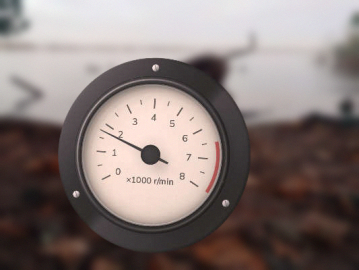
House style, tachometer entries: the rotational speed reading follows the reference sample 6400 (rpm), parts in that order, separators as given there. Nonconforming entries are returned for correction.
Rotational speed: 1750 (rpm)
